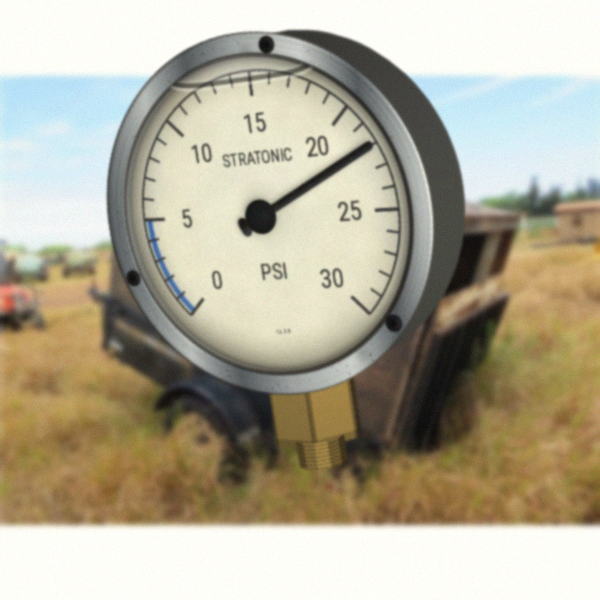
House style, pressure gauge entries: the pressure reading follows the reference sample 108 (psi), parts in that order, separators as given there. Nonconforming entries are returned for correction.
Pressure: 22 (psi)
